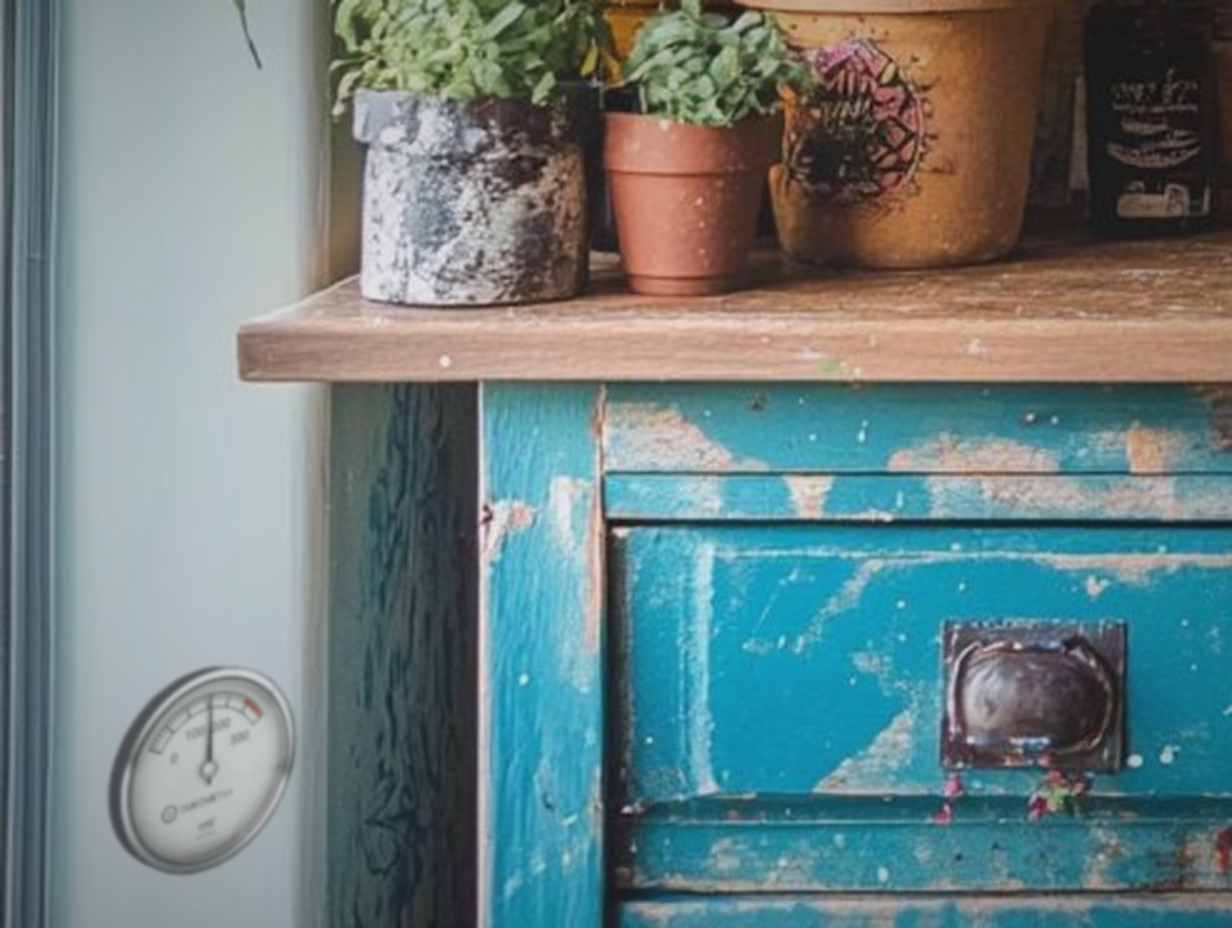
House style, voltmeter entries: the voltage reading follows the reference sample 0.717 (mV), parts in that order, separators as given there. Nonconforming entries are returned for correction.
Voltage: 150 (mV)
